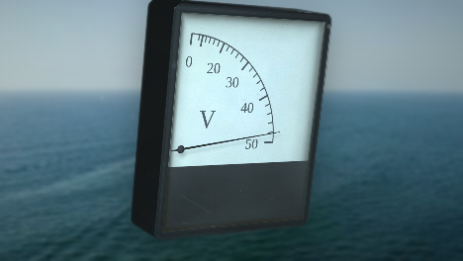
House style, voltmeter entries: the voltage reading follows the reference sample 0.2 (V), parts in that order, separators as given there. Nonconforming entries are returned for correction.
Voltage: 48 (V)
